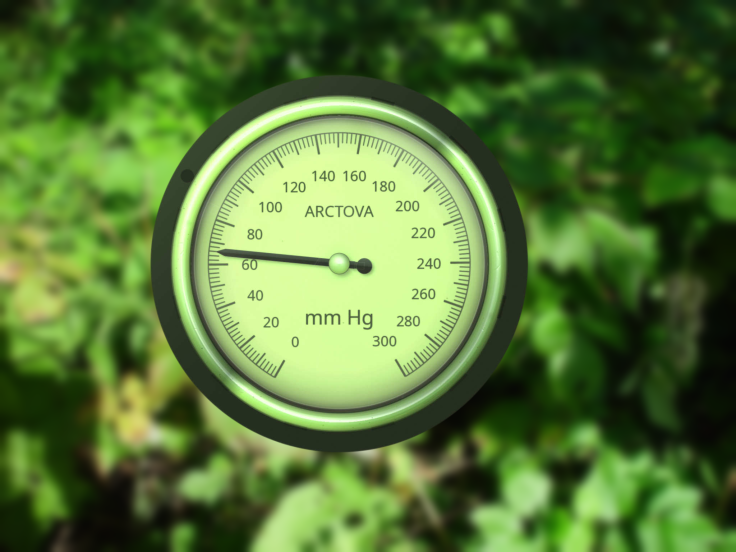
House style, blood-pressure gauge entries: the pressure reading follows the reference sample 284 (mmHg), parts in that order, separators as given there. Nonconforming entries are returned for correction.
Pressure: 66 (mmHg)
